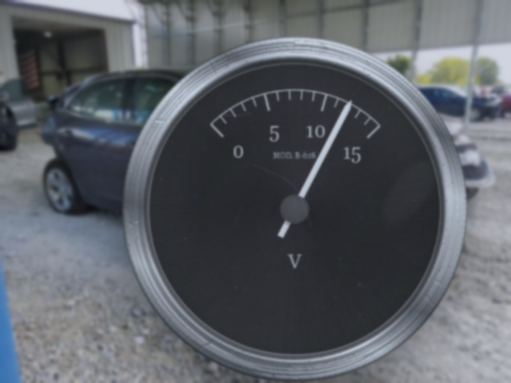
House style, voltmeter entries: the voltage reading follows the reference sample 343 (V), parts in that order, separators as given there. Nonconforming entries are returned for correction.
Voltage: 12 (V)
